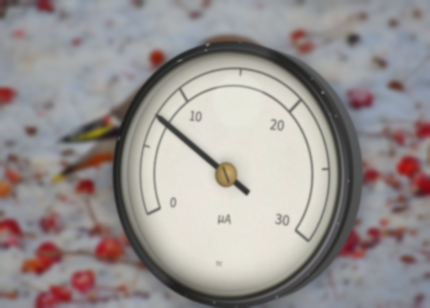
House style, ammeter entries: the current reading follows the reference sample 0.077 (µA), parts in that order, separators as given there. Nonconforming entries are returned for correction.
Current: 7.5 (µA)
